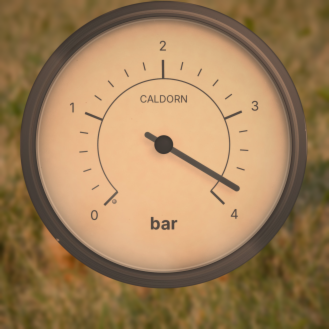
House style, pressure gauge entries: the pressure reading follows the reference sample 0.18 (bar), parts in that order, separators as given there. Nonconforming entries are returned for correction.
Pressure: 3.8 (bar)
